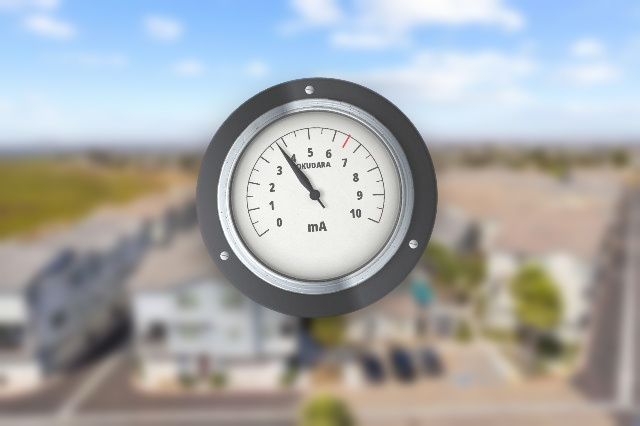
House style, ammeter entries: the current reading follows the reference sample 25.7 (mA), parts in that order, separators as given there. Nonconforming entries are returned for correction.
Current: 3.75 (mA)
